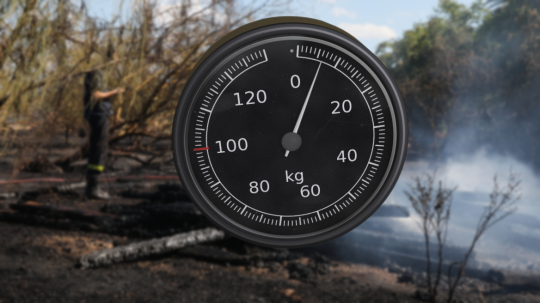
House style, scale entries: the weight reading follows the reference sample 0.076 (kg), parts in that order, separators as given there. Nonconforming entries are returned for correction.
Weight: 6 (kg)
